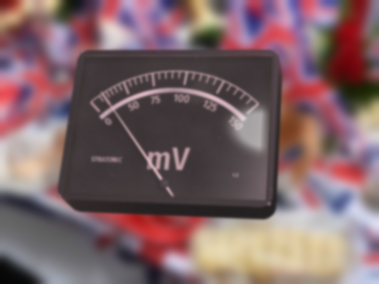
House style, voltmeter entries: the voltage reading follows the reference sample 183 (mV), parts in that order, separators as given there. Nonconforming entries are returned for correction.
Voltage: 25 (mV)
